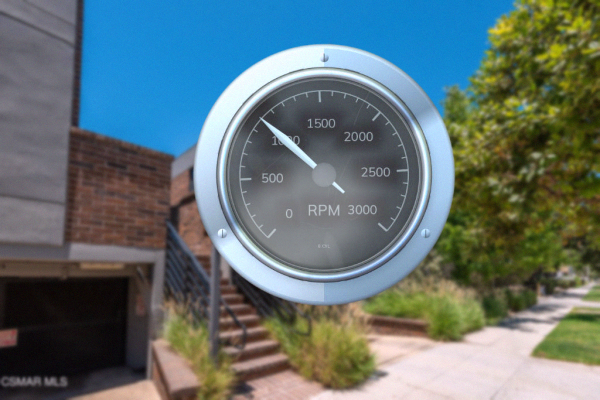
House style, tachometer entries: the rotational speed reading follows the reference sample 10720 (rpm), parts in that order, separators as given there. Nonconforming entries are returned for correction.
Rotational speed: 1000 (rpm)
